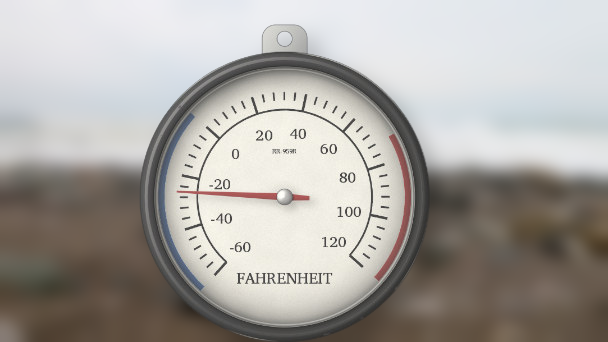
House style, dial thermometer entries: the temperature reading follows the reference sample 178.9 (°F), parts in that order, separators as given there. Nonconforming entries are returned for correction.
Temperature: -26 (°F)
